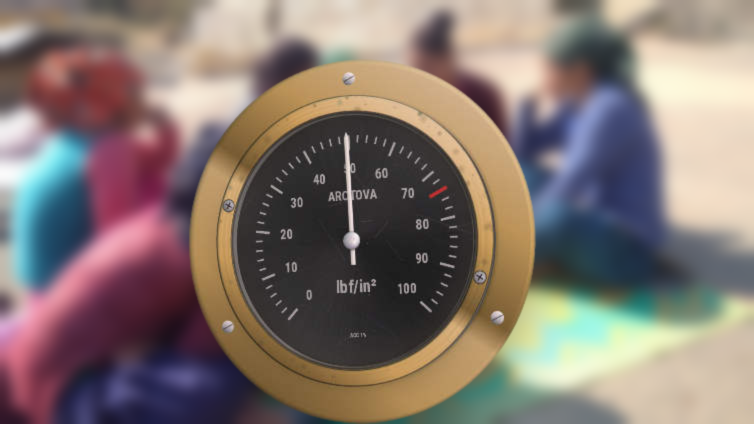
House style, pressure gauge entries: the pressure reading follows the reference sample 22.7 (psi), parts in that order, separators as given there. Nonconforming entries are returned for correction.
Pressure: 50 (psi)
